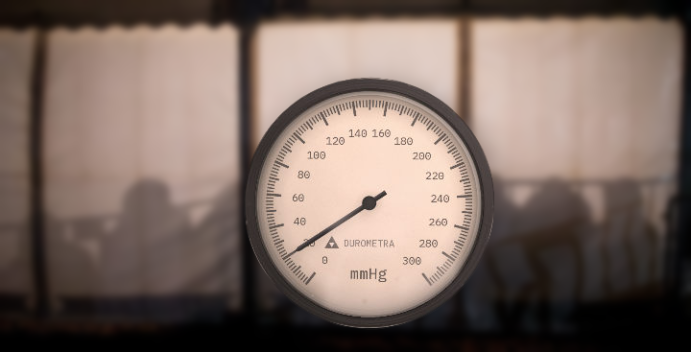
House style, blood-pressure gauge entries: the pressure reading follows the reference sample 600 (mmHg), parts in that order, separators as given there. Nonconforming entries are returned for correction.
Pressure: 20 (mmHg)
